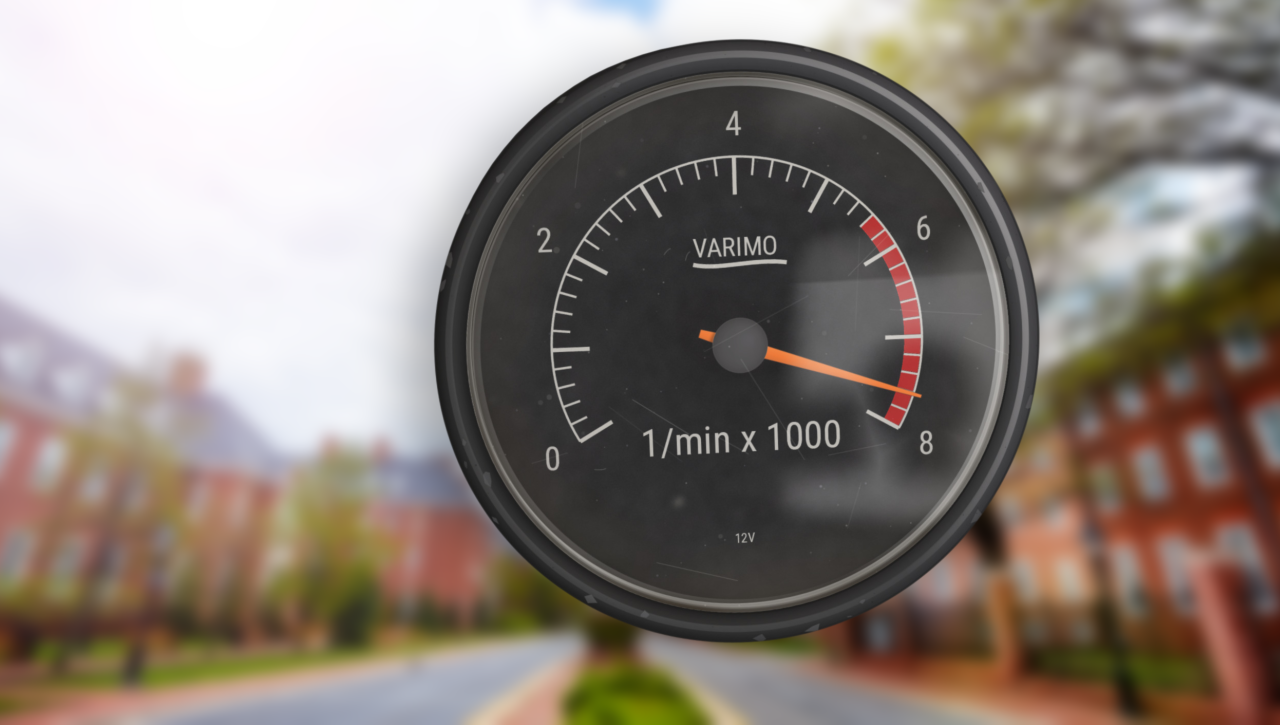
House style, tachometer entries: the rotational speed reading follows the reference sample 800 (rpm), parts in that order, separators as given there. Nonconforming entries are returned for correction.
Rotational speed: 7600 (rpm)
